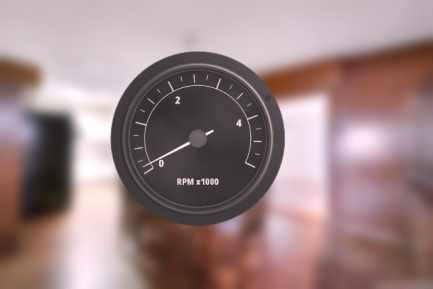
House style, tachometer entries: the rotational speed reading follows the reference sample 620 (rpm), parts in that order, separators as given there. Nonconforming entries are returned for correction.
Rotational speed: 125 (rpm)
